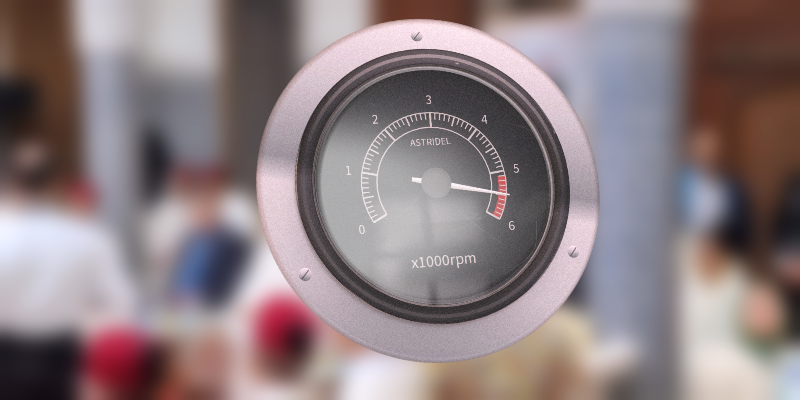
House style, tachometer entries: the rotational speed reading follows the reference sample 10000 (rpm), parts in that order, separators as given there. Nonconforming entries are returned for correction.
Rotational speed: 5500 (rpm)
